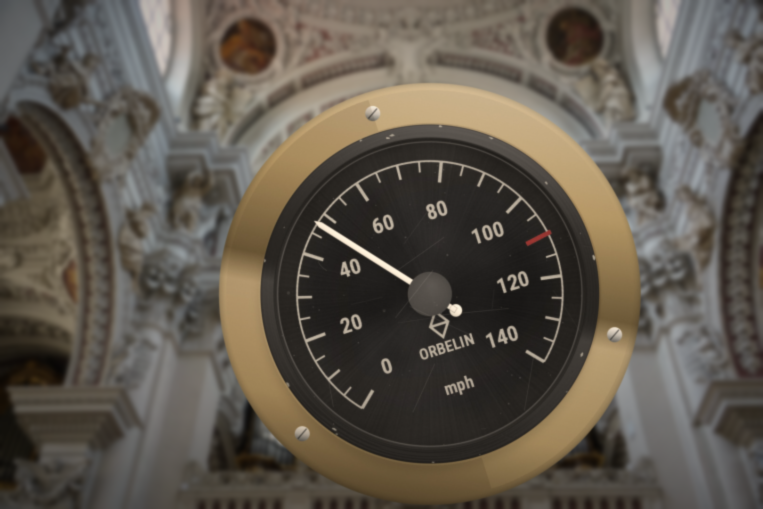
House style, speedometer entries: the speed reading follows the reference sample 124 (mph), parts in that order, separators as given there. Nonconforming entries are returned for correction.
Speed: 47.5 (mph)
